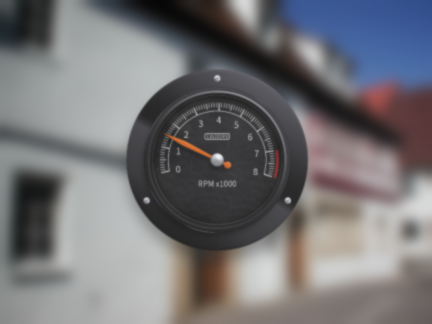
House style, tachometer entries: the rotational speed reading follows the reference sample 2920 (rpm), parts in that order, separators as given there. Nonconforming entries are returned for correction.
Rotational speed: 1500 (rpm)
